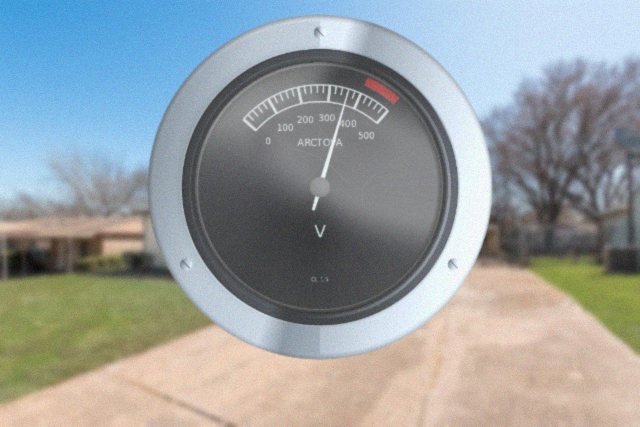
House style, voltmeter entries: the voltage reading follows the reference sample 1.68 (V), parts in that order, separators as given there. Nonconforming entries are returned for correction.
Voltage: 360 (V)
